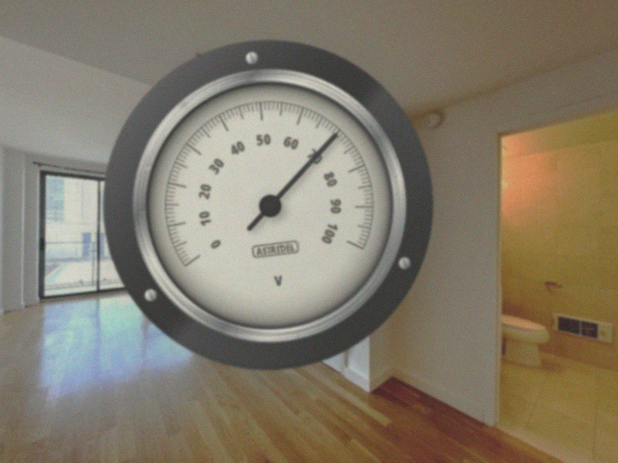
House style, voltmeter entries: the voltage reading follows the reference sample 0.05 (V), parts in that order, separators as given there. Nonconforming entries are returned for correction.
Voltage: 70 (V)
